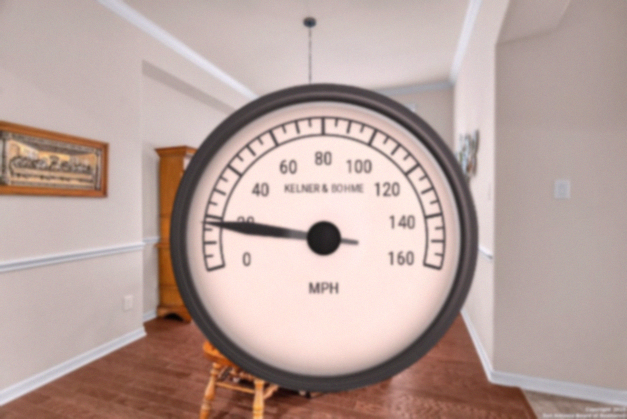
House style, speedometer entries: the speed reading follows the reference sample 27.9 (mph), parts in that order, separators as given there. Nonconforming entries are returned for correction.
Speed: 17.5 (mph)
